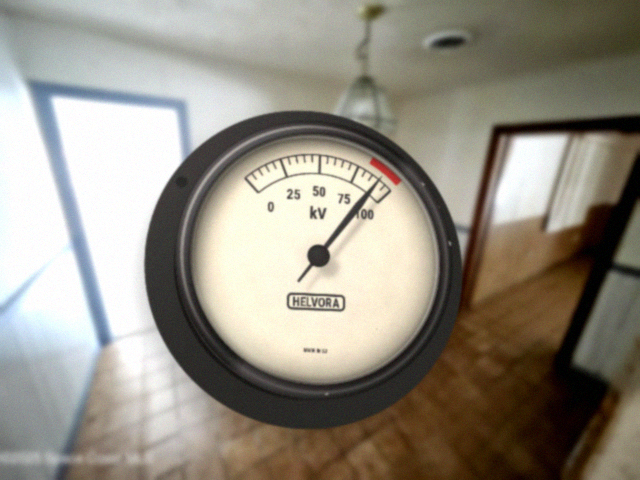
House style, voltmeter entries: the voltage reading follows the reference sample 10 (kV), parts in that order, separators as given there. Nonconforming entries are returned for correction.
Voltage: 90 (kV)
